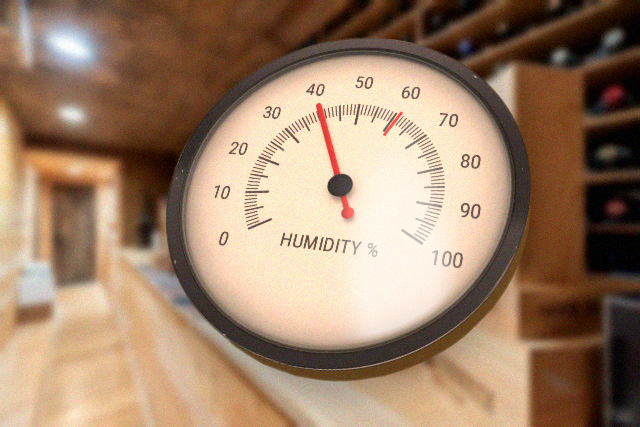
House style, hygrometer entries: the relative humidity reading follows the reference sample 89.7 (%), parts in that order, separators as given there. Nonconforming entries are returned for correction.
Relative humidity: 40 (%)
